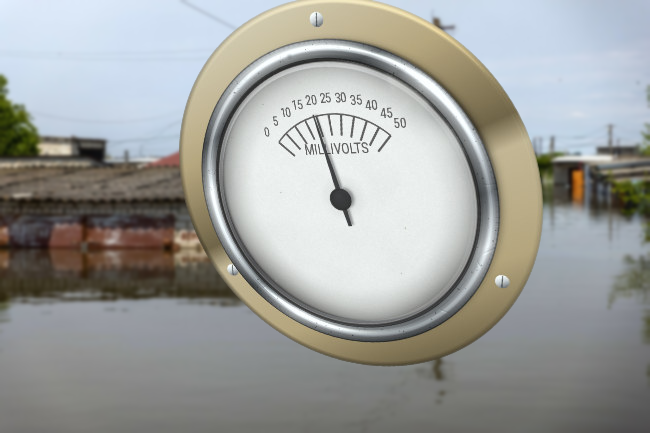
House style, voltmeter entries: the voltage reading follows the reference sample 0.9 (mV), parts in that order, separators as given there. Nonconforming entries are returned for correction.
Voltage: 20 (mV)
